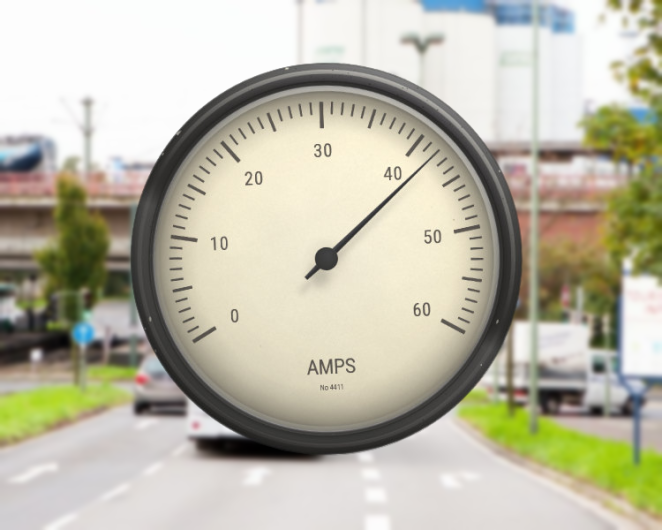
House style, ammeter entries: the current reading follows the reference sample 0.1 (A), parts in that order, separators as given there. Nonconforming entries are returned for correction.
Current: 42 (A)
